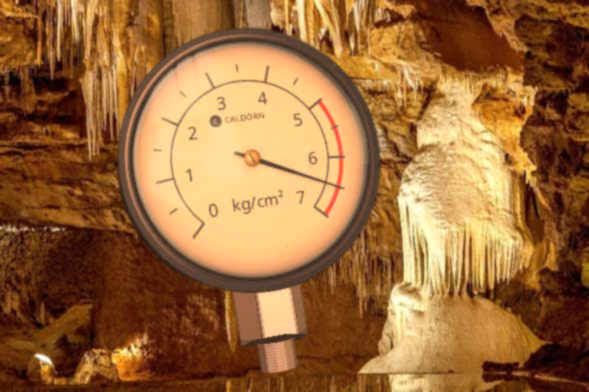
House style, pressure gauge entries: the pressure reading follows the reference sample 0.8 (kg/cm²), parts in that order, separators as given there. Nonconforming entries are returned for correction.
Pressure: 6.5 (kg/cm²)
